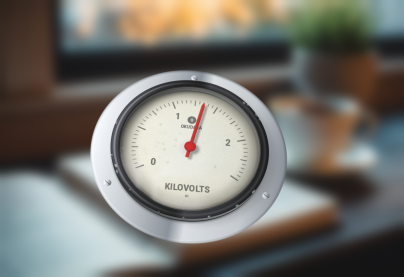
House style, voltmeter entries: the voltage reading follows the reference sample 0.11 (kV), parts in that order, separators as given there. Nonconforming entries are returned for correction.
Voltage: 1.35 (kV)
